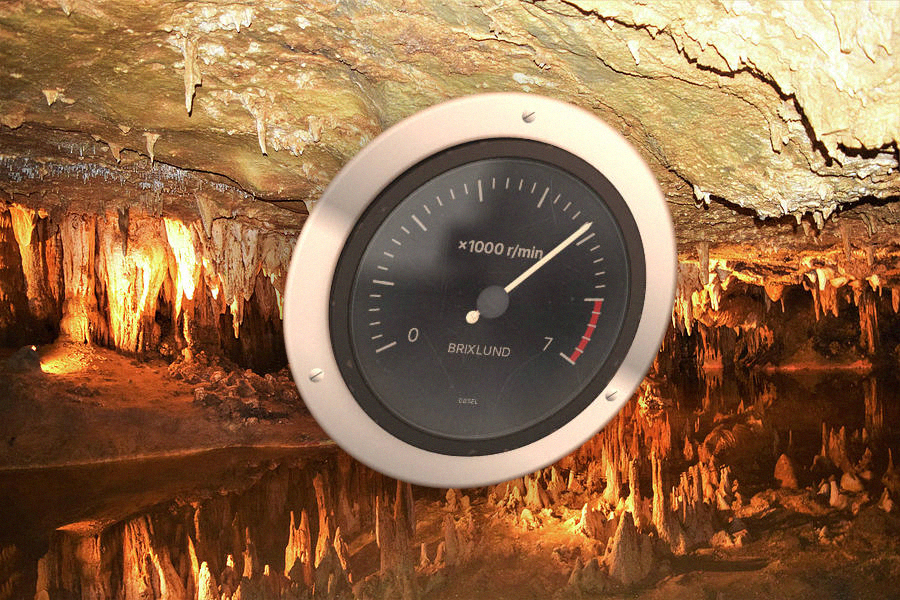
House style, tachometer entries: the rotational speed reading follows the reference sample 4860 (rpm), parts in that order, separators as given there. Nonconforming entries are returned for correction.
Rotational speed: 4800 (rpm)
